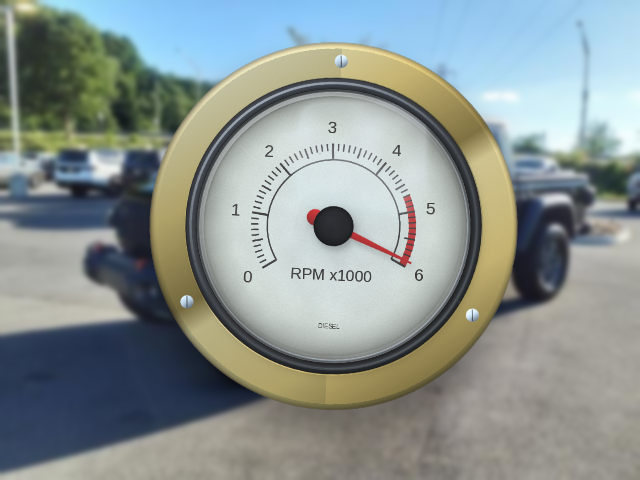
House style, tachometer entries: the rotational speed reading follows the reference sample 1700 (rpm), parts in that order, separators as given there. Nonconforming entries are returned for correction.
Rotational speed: 5900 (rpm)
